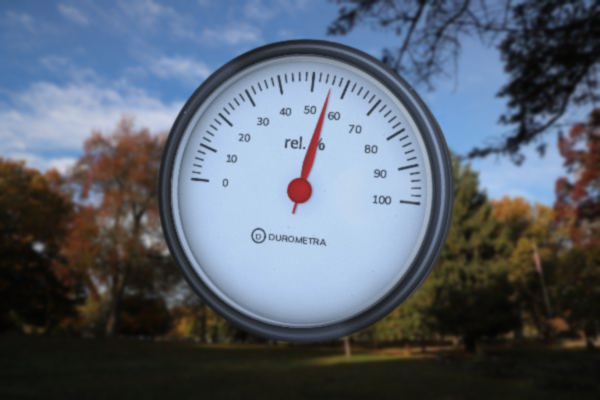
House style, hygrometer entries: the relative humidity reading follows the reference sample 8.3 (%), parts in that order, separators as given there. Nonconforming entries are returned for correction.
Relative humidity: 56 (%)
